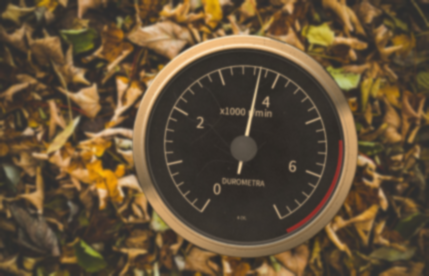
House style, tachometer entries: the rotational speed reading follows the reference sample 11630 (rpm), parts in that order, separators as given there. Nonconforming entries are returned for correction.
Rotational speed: 3700 (rpm)
